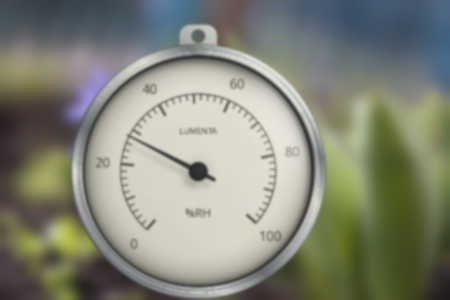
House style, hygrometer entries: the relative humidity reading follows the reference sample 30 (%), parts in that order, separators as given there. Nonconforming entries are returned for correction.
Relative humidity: 28 (%)
